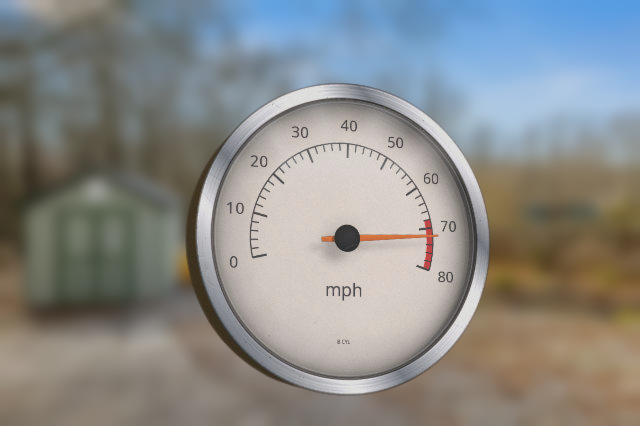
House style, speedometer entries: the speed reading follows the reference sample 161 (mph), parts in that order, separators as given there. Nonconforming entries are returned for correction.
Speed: 72 (mph)
